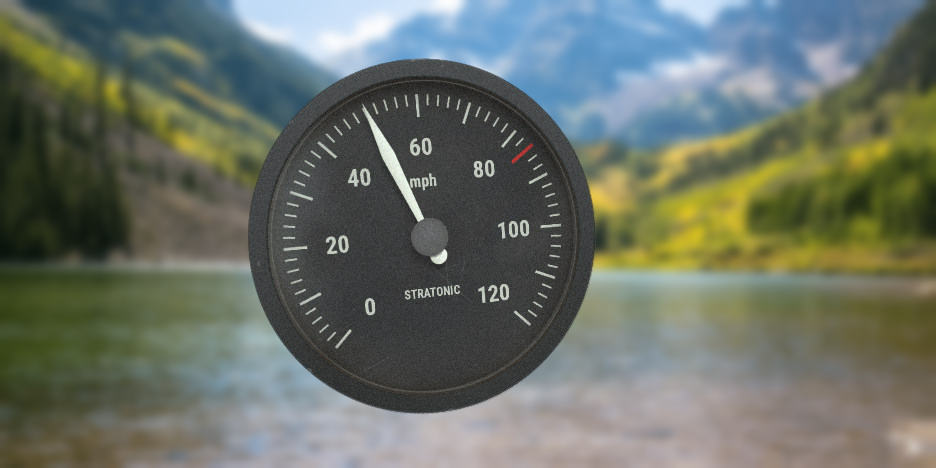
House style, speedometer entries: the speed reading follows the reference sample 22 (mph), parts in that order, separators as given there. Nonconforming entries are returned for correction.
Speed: 50 (mph)
